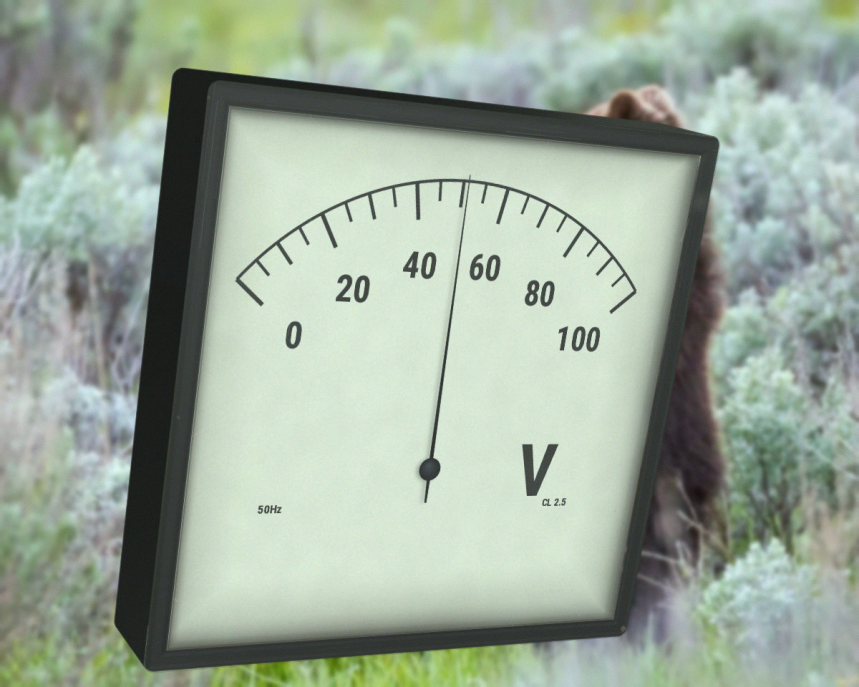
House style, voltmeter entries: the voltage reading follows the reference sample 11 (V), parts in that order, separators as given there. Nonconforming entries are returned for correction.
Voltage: 50 (V)
